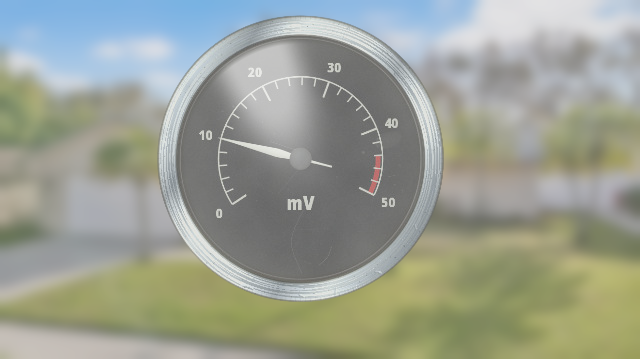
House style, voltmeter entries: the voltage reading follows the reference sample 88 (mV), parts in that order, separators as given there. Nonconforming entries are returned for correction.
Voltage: 10 (mV)
